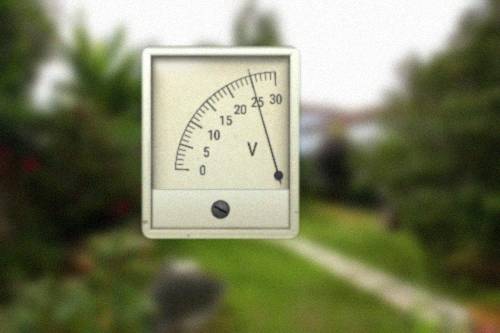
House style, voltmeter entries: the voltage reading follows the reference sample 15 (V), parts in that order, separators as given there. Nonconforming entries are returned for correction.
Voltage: 25 (V)
